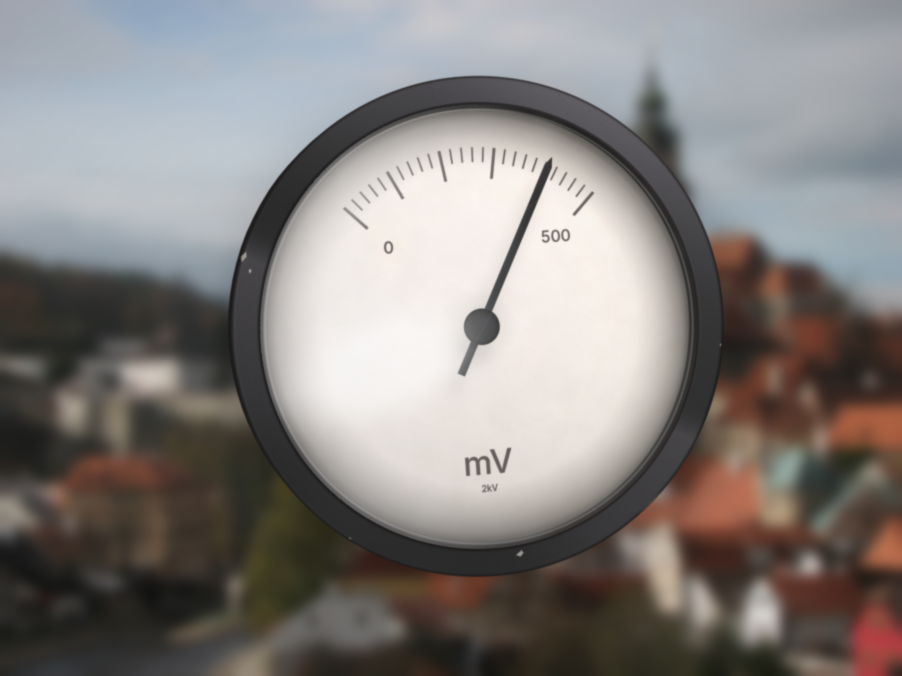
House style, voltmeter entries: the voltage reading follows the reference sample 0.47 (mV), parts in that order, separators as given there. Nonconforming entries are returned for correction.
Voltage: 400 (mV)
